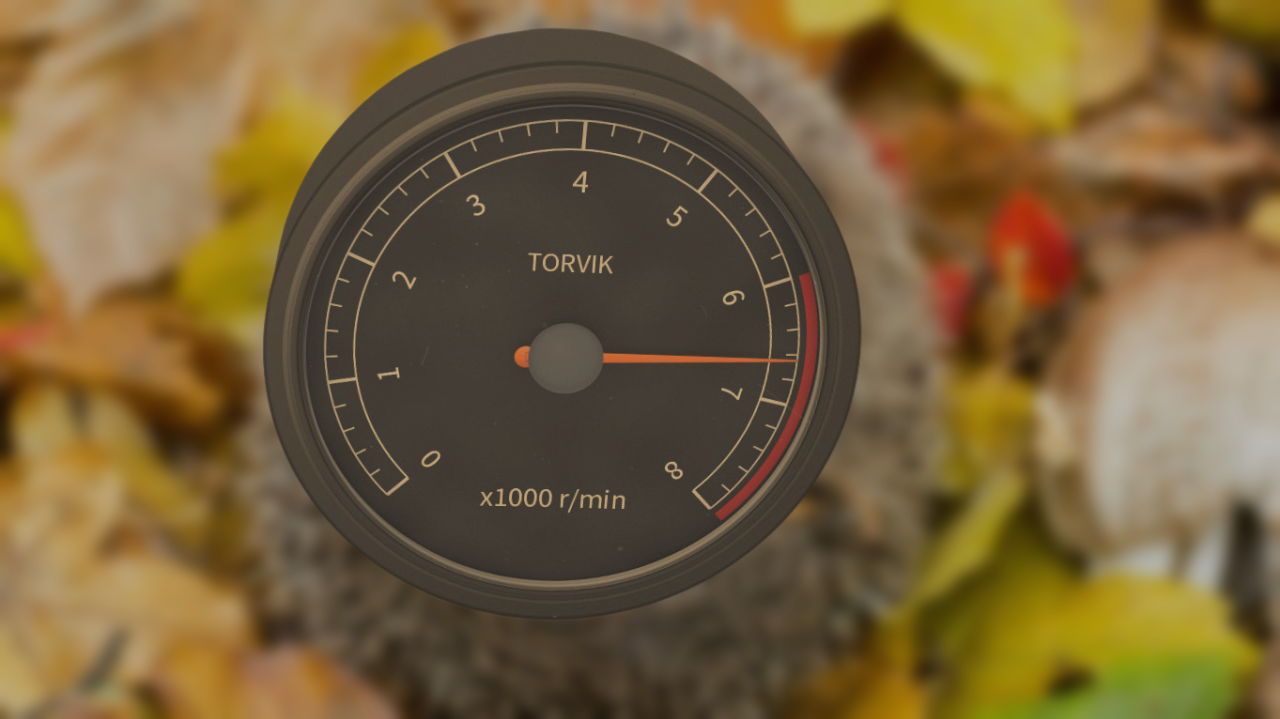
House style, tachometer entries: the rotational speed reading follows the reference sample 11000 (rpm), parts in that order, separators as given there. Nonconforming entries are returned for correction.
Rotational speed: 6600 (rpm)
